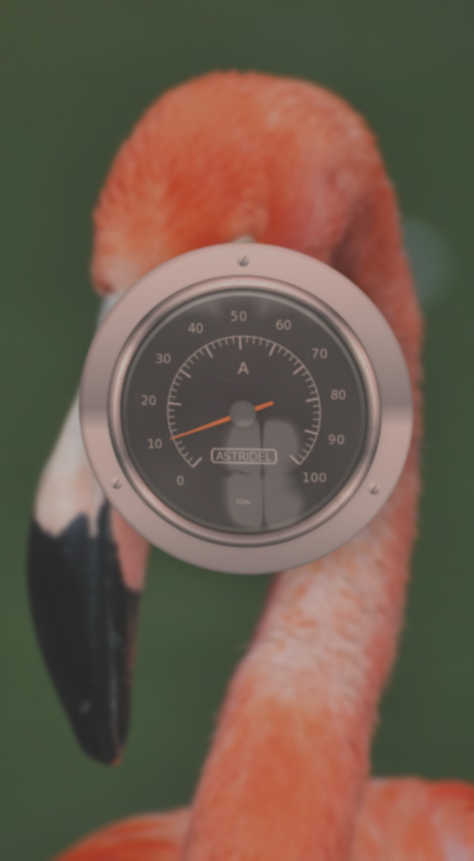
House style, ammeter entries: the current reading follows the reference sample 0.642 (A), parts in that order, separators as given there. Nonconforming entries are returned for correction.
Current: 10 (A)
